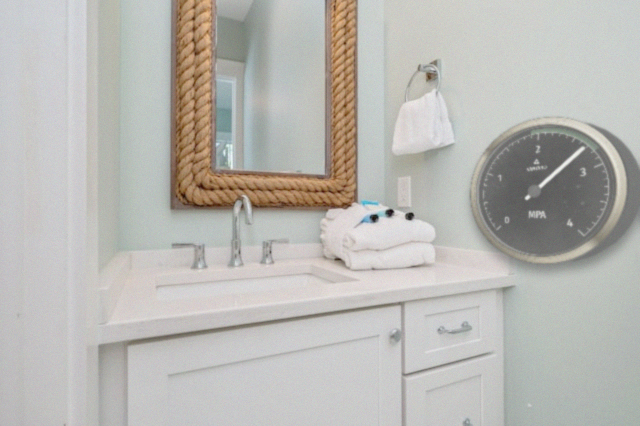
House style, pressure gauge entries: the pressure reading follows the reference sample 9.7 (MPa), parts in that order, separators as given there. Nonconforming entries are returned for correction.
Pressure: 2.7 (MPa)
